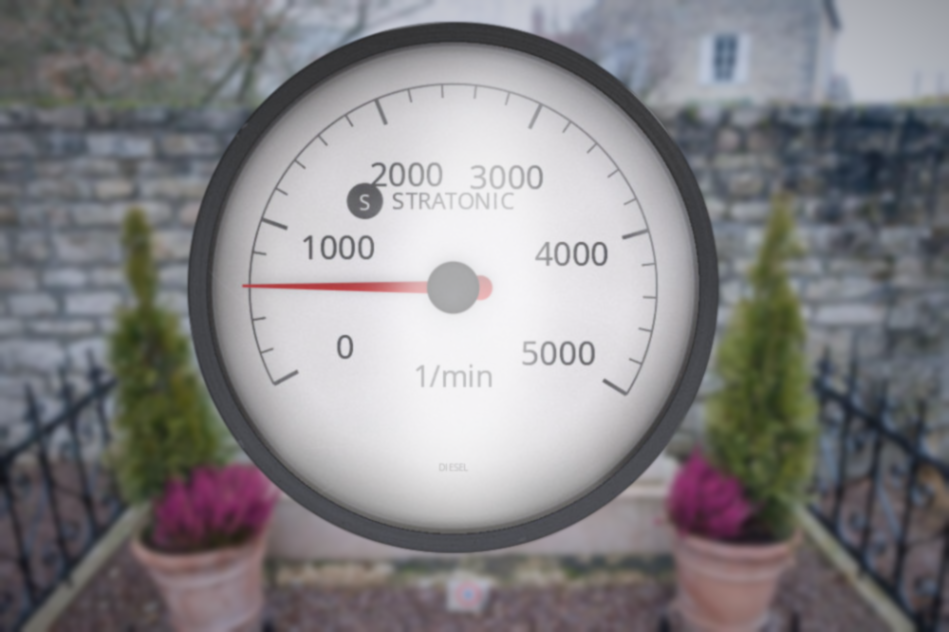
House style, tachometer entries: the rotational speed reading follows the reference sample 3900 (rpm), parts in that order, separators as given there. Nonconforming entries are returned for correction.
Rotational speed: 600 (rpm)
